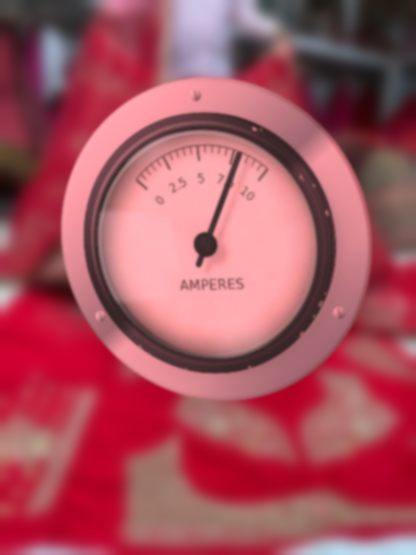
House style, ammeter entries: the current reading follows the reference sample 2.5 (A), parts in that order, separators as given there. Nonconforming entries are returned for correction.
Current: 8 (A)
